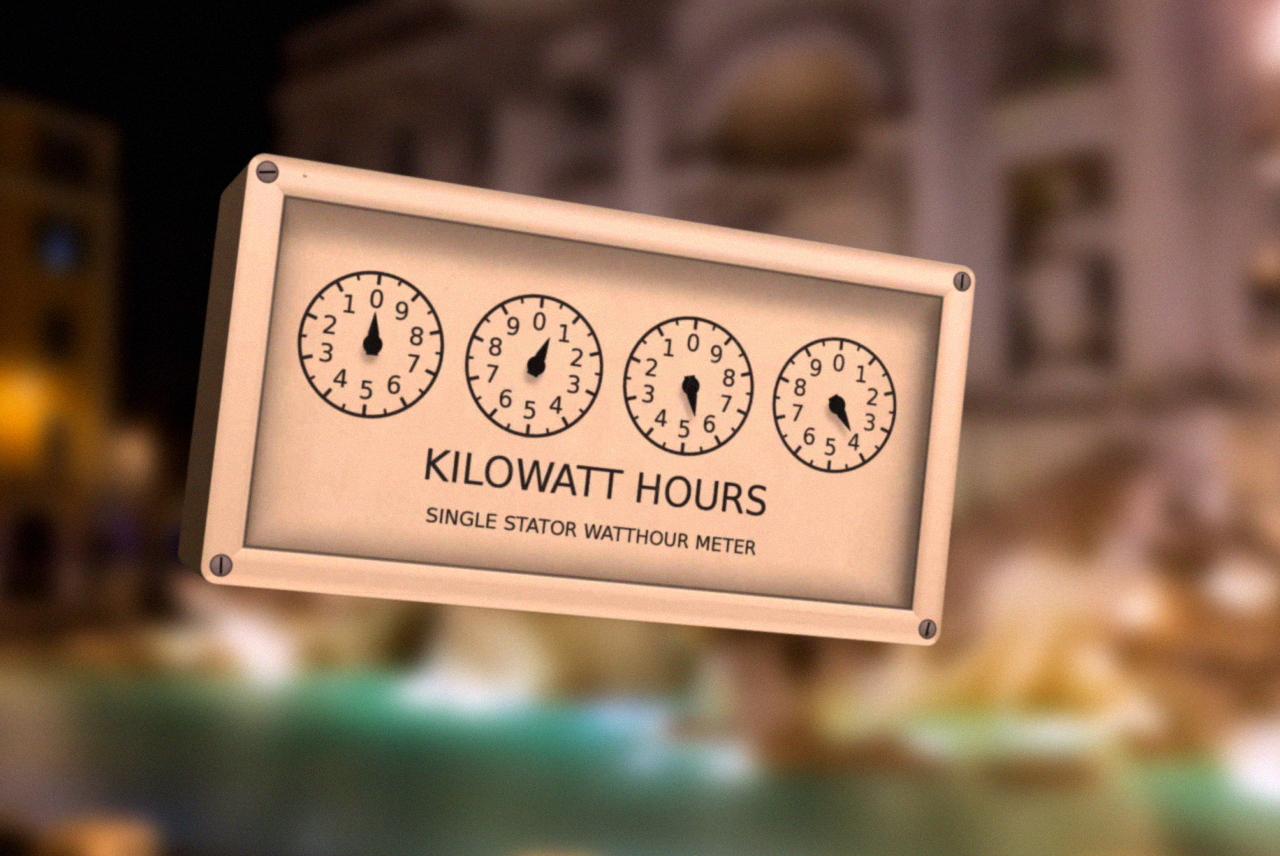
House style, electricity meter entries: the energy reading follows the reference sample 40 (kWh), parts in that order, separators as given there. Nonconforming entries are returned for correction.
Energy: 54 (kWh)
